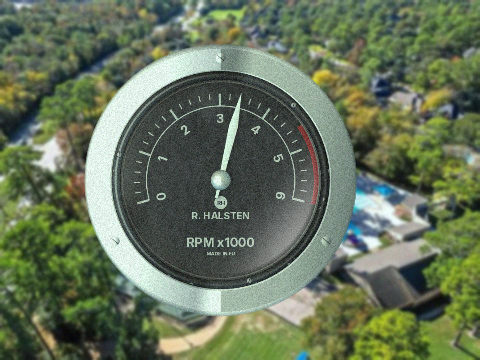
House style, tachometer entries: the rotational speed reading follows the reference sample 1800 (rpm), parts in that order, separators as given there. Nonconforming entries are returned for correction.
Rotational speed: 3400 (rpm)
